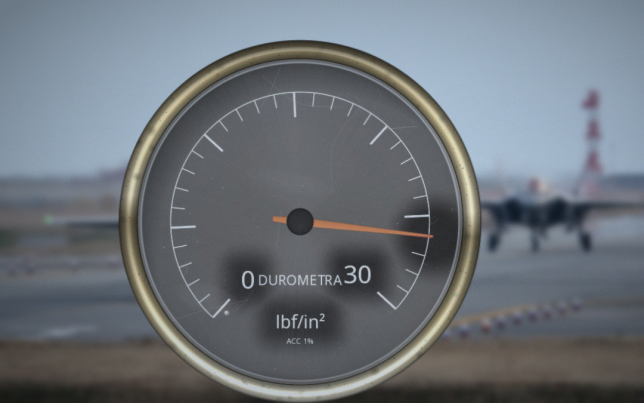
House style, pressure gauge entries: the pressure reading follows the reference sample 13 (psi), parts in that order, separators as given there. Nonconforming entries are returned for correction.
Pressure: 26 (psi)
